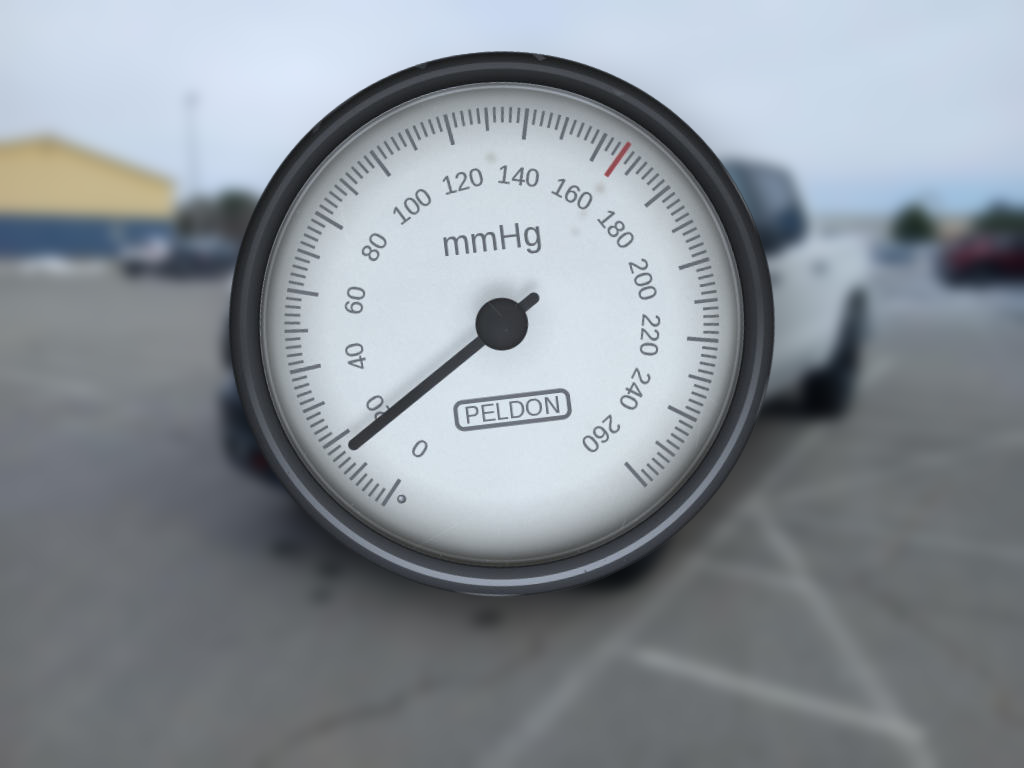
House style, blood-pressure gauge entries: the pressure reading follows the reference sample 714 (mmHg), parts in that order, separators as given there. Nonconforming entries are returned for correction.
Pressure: 16 (mmHg)
